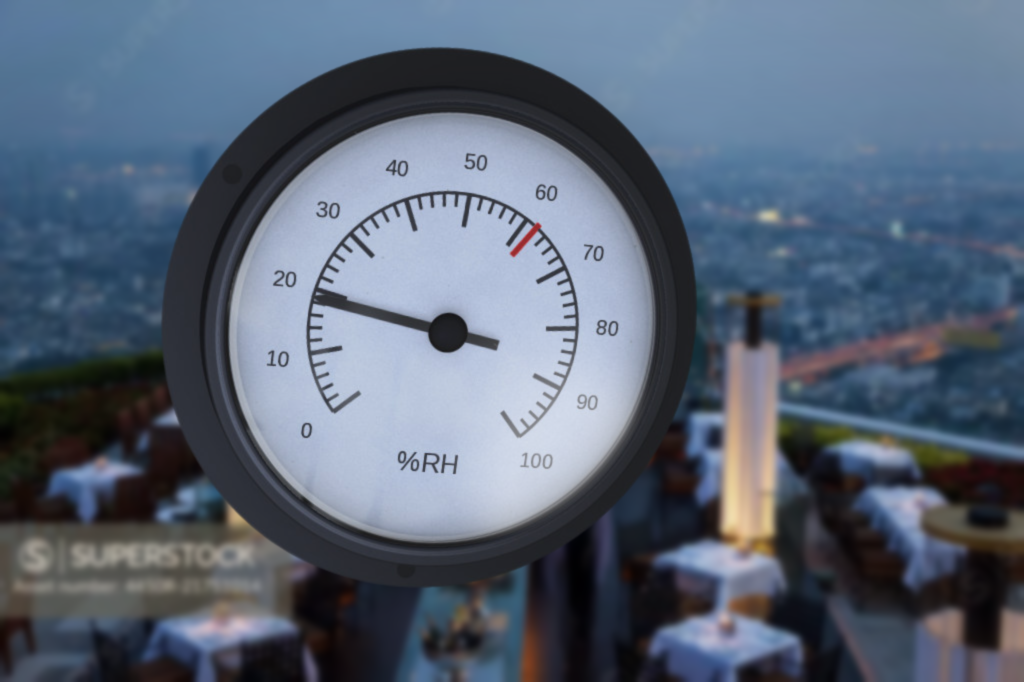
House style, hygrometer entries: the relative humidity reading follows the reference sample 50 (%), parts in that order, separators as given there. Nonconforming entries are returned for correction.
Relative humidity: 19 (%)
